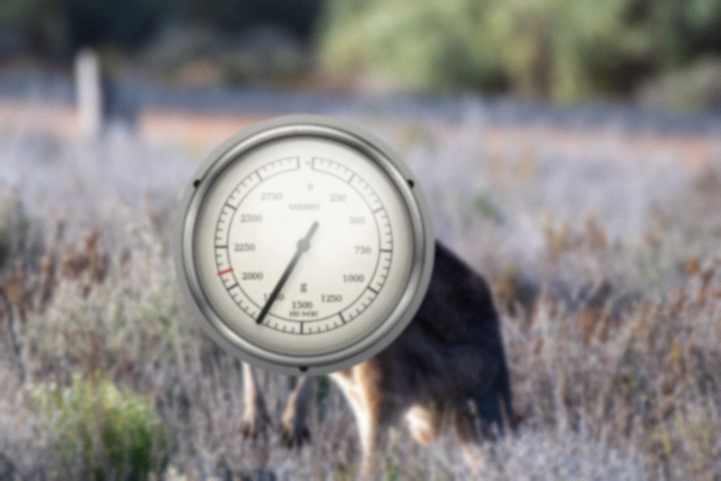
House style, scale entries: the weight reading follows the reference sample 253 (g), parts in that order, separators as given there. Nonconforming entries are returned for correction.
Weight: 1750 (g)
